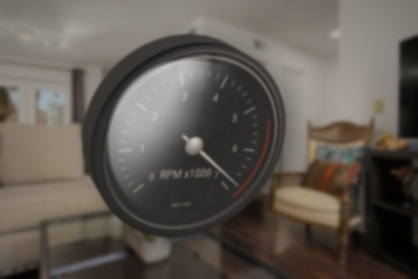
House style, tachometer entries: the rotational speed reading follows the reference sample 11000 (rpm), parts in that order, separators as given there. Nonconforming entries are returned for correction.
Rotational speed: 6800 (rpm)
